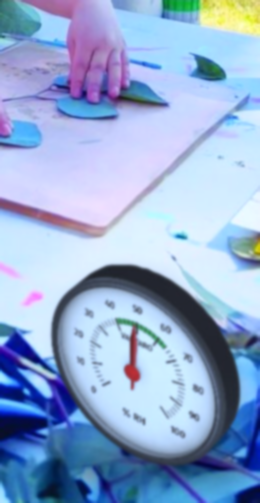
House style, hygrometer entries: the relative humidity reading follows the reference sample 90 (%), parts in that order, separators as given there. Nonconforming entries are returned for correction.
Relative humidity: 50 (%)
